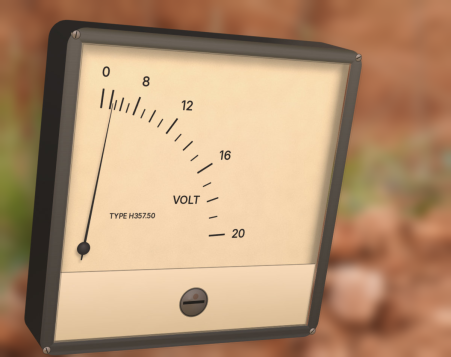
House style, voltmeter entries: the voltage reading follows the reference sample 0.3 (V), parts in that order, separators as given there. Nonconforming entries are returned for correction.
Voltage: 4 (V)
